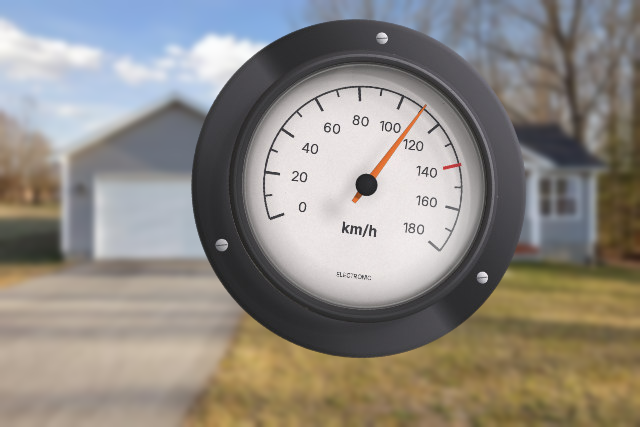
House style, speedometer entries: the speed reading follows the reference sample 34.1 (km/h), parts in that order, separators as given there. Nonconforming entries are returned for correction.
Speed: 110 (km/h)
